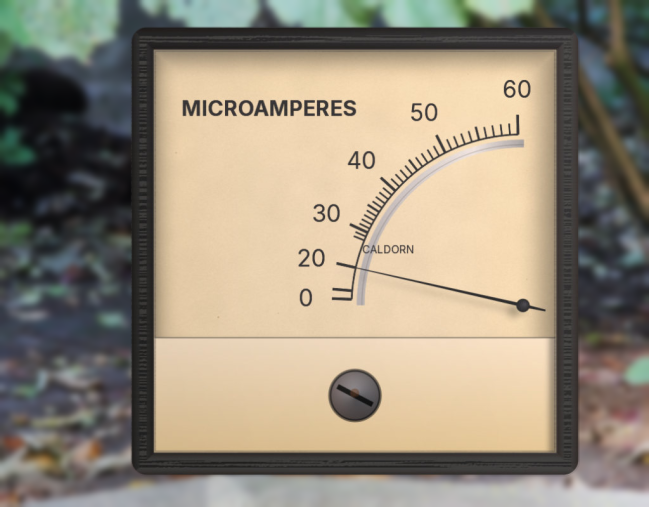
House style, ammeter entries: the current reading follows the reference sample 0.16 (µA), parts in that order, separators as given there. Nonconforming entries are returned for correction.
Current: 20 (µA)
